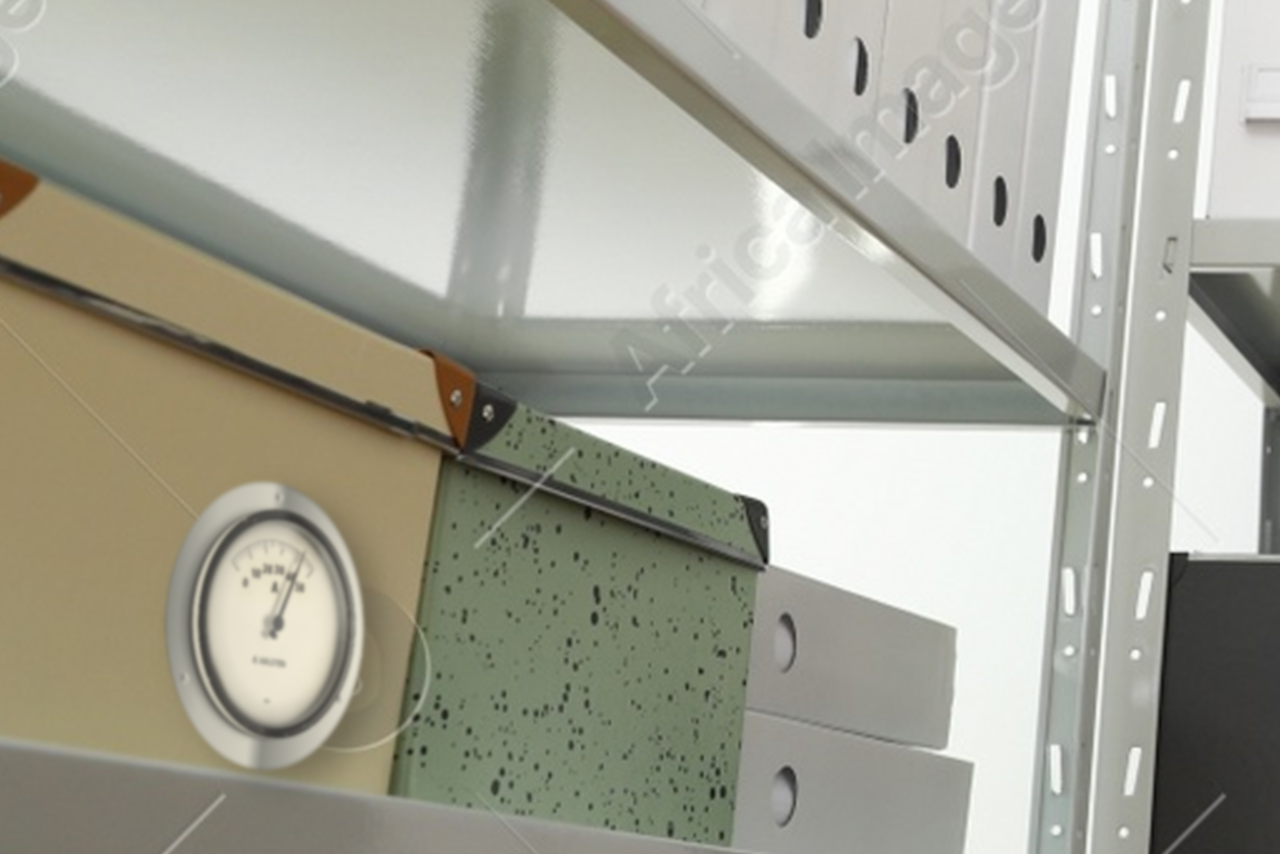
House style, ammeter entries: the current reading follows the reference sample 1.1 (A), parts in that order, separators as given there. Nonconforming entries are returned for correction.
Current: 40 (A)
